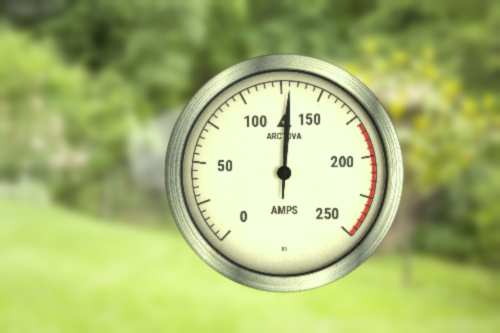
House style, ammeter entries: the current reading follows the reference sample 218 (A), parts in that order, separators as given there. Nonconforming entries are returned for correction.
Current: 130 (A)
